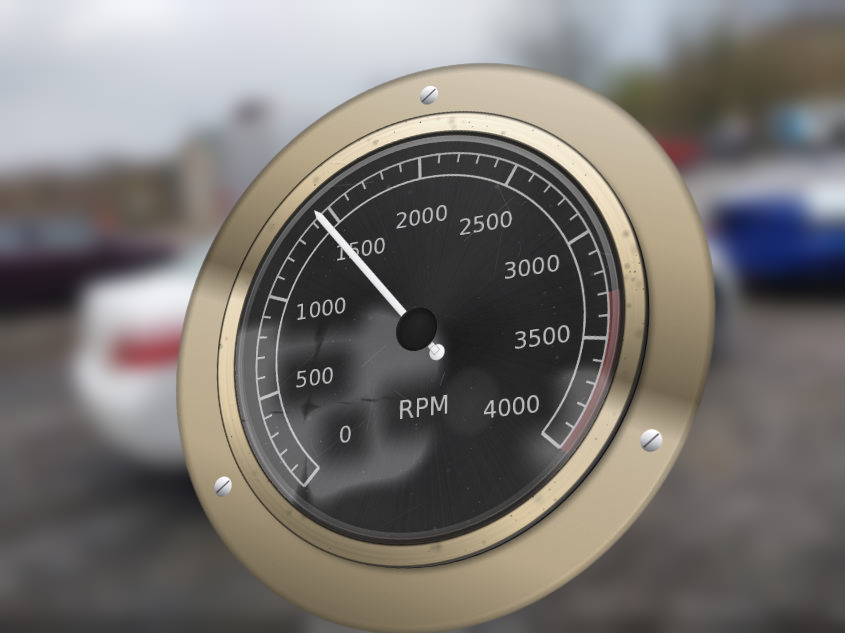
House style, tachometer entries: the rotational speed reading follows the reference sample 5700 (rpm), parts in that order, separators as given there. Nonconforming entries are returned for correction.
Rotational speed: 1450 (rpm)
